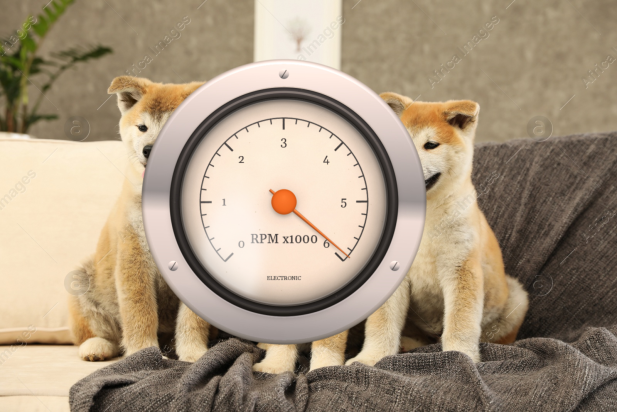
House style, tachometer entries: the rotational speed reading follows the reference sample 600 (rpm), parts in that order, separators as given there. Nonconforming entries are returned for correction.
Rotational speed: 5900 (rpm)
